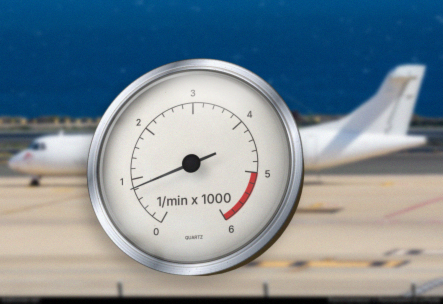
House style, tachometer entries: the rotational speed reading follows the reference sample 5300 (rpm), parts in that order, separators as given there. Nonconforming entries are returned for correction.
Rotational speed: 800 (rpm)
